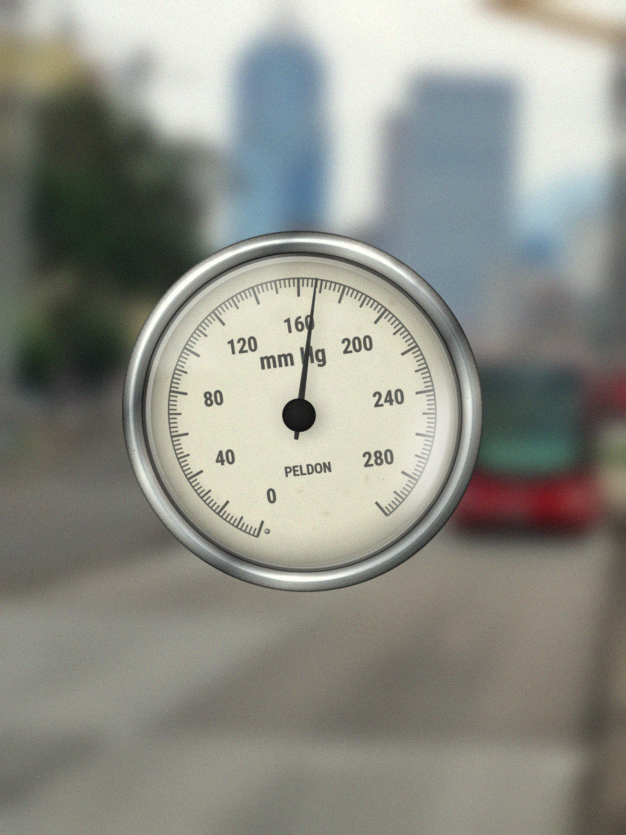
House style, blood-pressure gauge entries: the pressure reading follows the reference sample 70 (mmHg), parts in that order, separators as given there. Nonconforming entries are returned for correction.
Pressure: 168 (mmHg)
